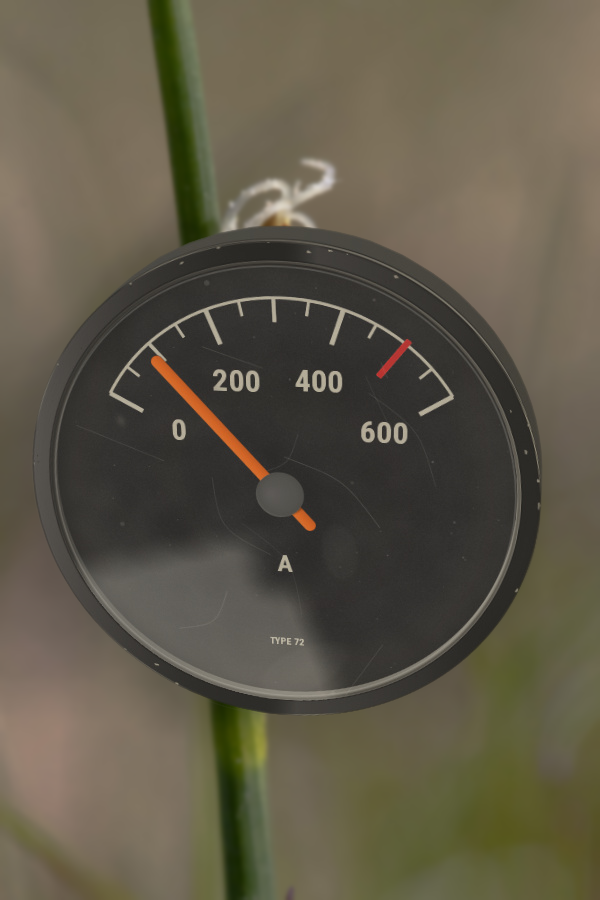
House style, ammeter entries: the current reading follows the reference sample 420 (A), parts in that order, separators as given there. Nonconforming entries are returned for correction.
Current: 100 (A)
